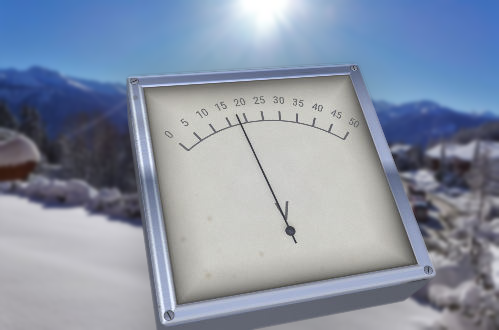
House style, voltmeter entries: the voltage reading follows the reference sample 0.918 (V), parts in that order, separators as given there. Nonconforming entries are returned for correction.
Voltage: 17.5 (V)
